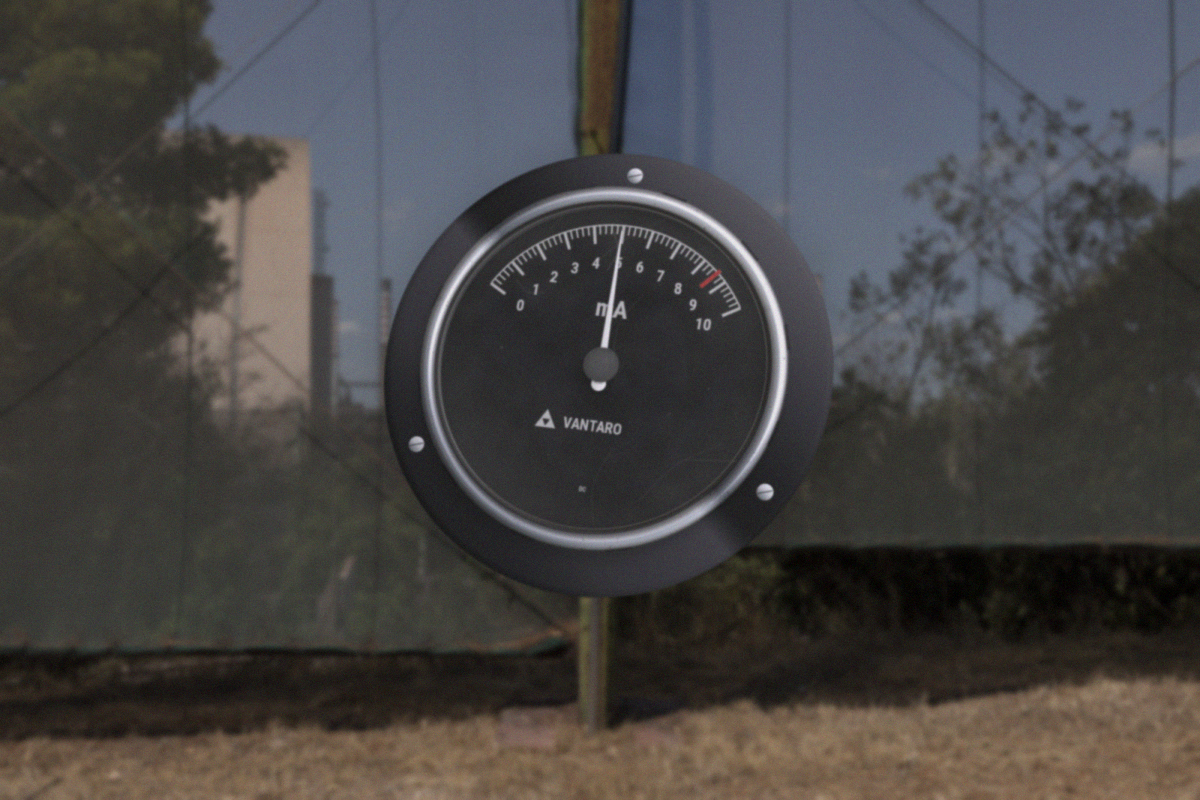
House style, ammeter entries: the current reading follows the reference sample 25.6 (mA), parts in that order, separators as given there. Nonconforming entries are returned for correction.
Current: 5 (mA)
